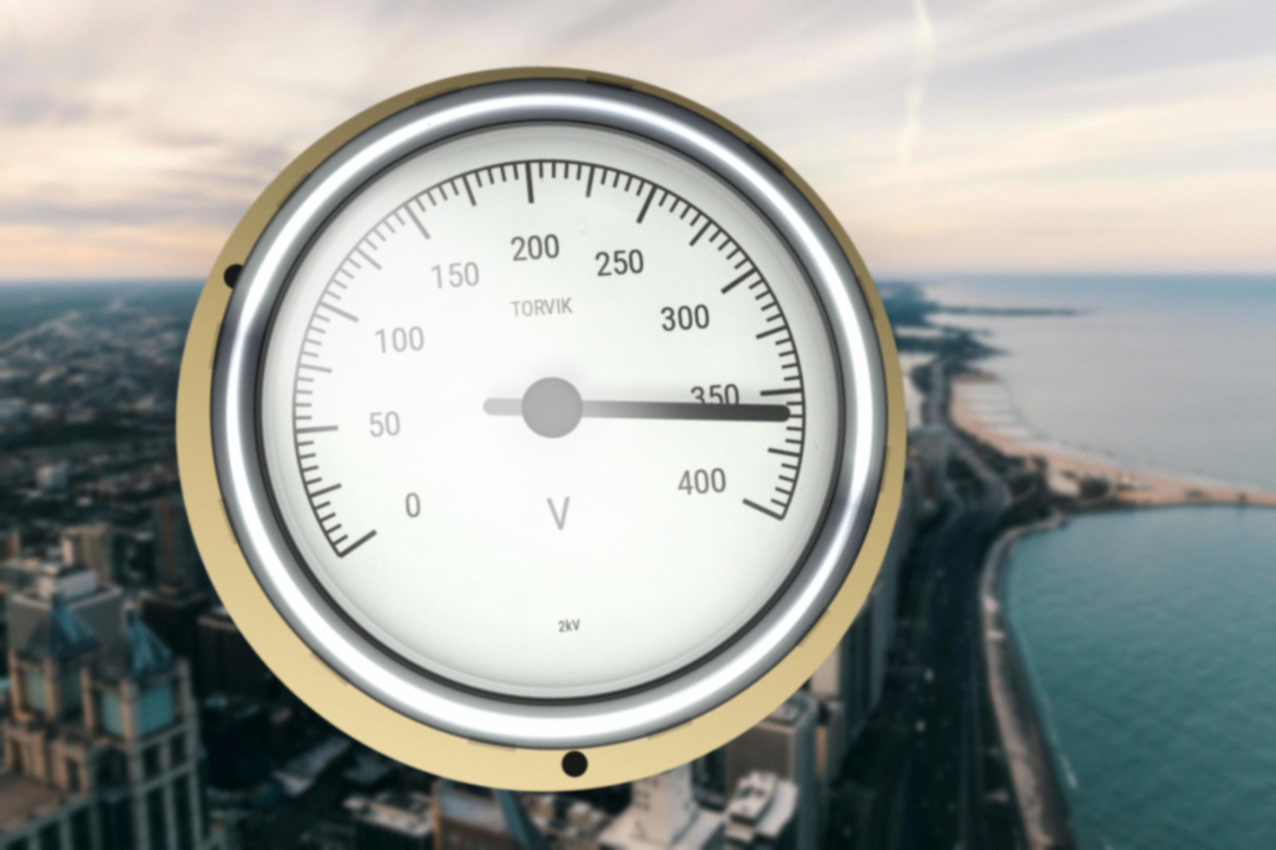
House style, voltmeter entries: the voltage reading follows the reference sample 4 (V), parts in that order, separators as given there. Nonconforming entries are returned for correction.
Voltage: 360 (V)
